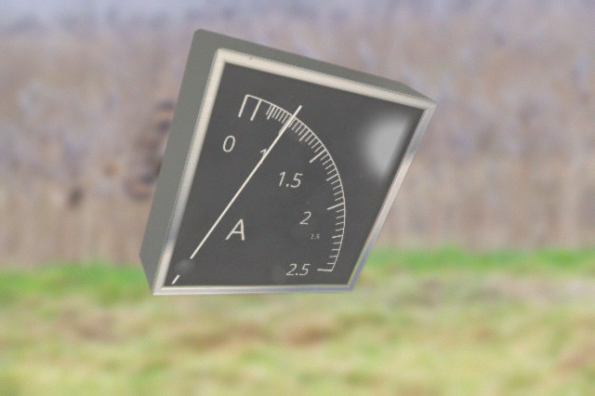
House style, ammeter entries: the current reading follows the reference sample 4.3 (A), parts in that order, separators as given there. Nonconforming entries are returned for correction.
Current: 1 (A)
